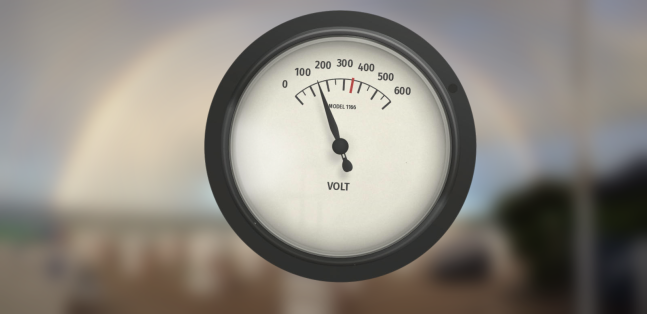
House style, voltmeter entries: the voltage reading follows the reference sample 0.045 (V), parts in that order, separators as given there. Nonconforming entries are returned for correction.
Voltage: 150 (V)
